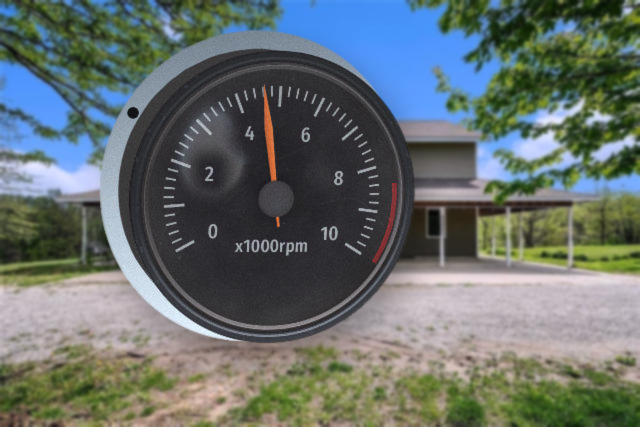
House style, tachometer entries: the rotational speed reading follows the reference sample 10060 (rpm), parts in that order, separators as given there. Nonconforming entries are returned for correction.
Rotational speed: 4600 (rpm)
